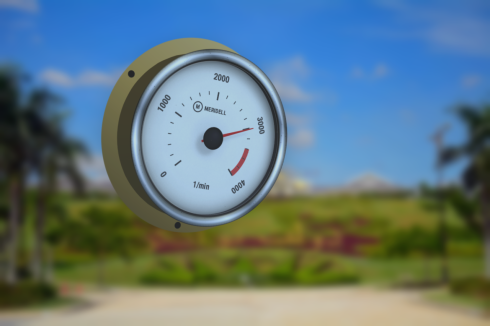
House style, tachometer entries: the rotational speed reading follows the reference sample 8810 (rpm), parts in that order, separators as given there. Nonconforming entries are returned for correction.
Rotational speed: 3000 (rpm)
